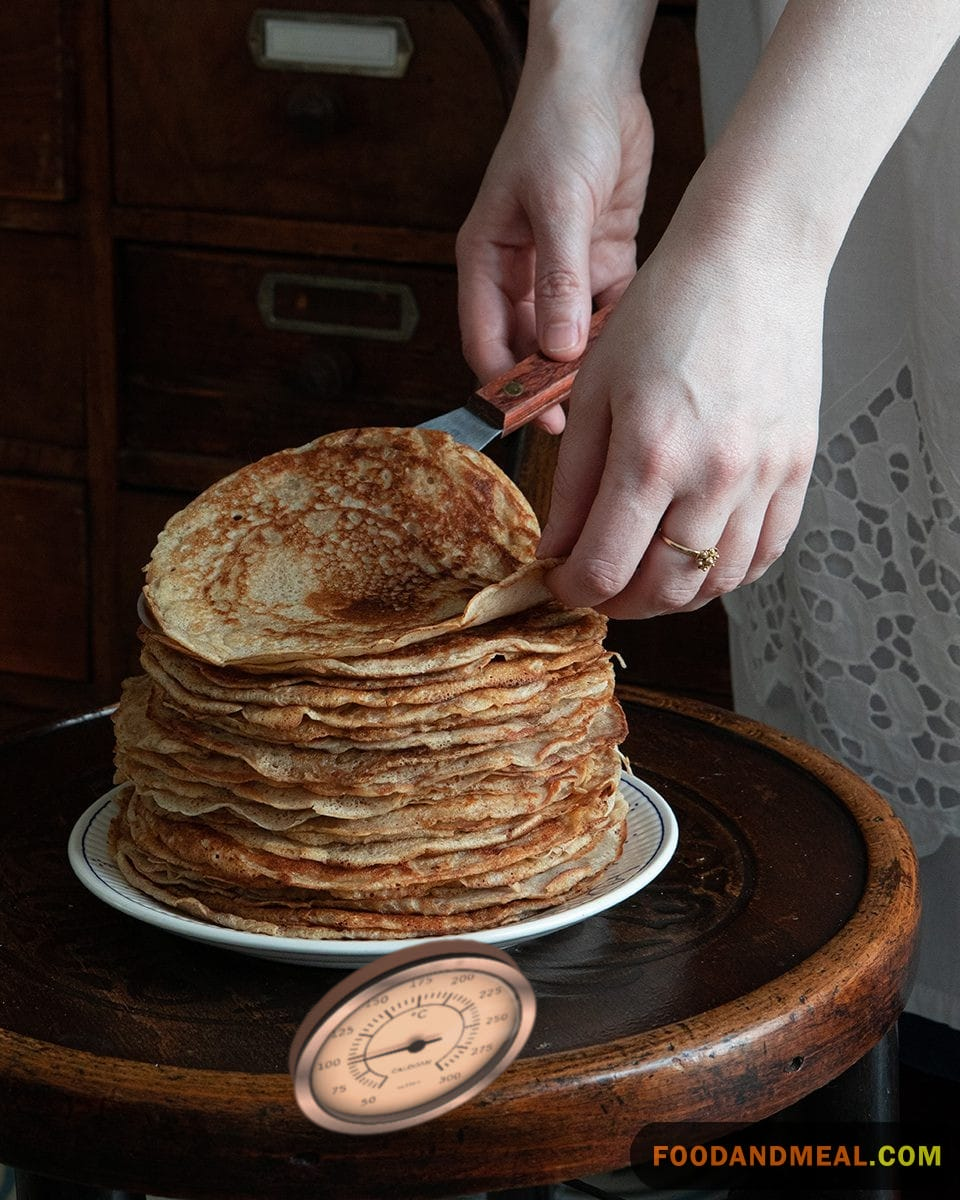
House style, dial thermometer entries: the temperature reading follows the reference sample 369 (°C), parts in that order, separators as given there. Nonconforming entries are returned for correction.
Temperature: 100 (°C)
